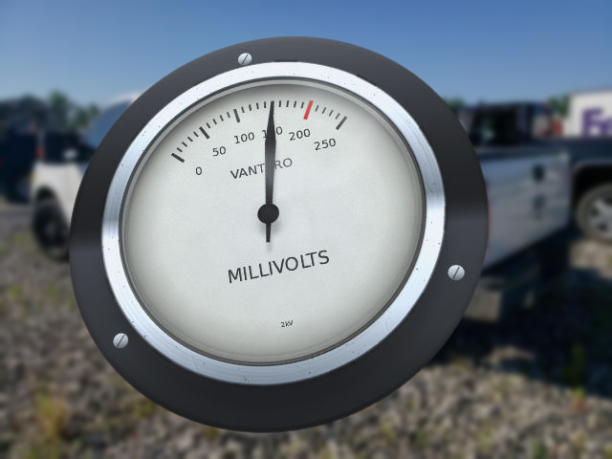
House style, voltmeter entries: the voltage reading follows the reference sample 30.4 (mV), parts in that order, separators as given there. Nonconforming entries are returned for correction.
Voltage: 150 (mV)
